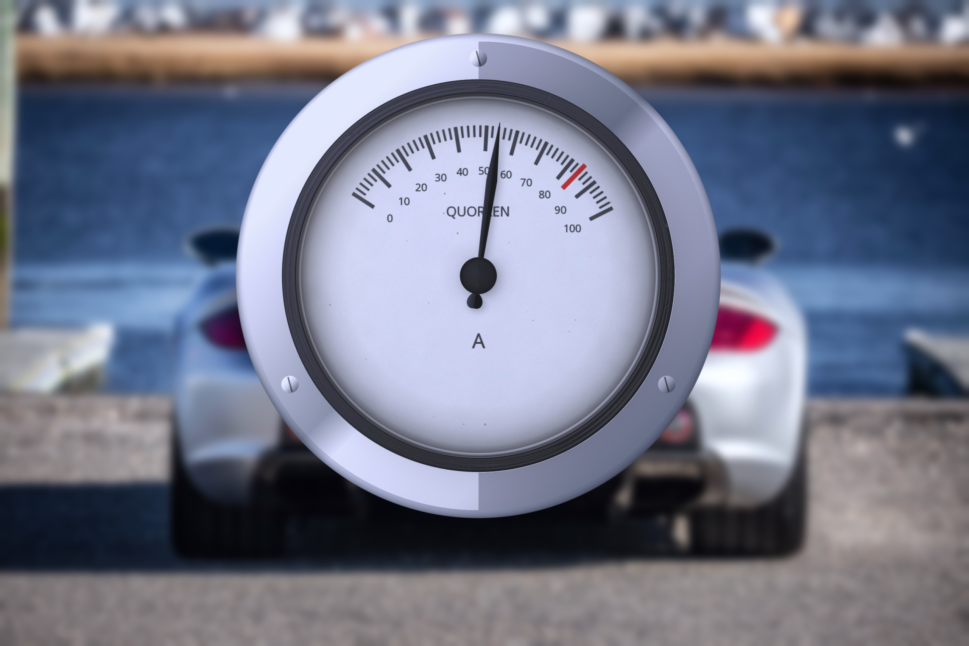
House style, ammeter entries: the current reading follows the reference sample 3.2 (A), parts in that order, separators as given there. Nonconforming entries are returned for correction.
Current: 54 (A)
